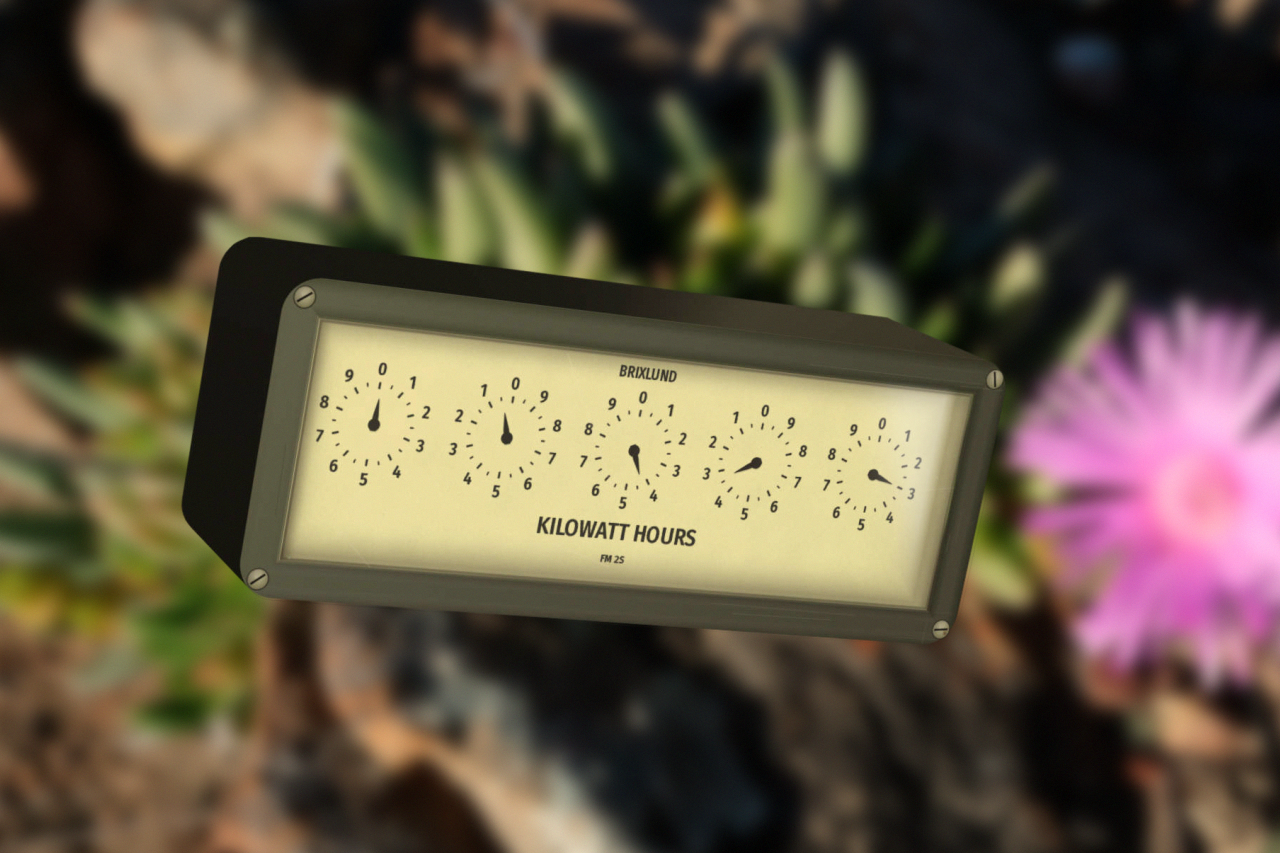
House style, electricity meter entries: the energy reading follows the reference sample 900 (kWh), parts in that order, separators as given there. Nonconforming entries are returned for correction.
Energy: 433 (kWh)
